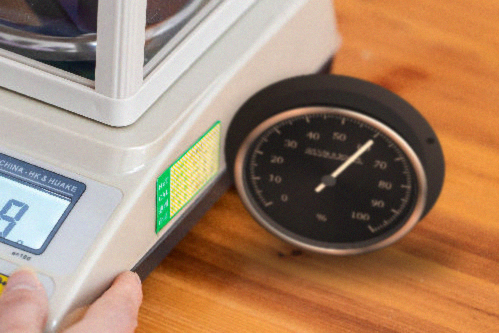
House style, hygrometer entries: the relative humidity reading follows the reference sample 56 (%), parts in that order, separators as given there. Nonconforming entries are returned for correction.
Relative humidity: 60 (%)
